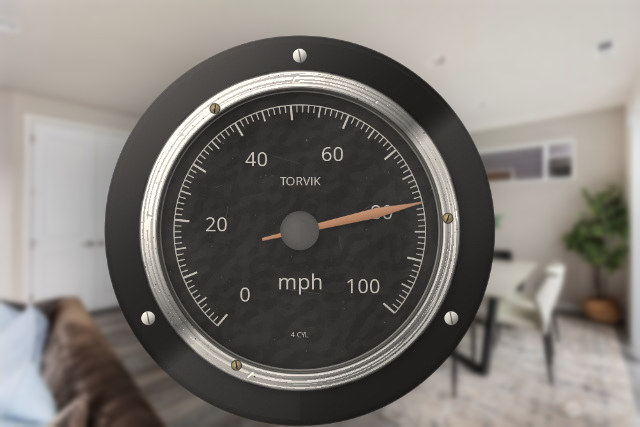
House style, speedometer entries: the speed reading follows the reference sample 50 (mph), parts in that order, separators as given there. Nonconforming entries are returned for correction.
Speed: 80 (mph)
